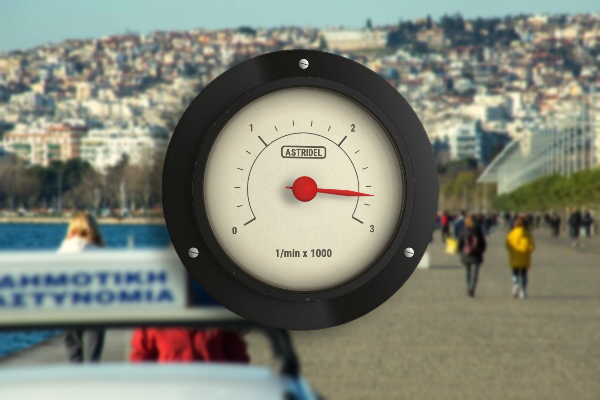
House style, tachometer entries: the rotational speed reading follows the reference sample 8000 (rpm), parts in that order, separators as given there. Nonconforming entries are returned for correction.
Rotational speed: 2700 (rpm)
